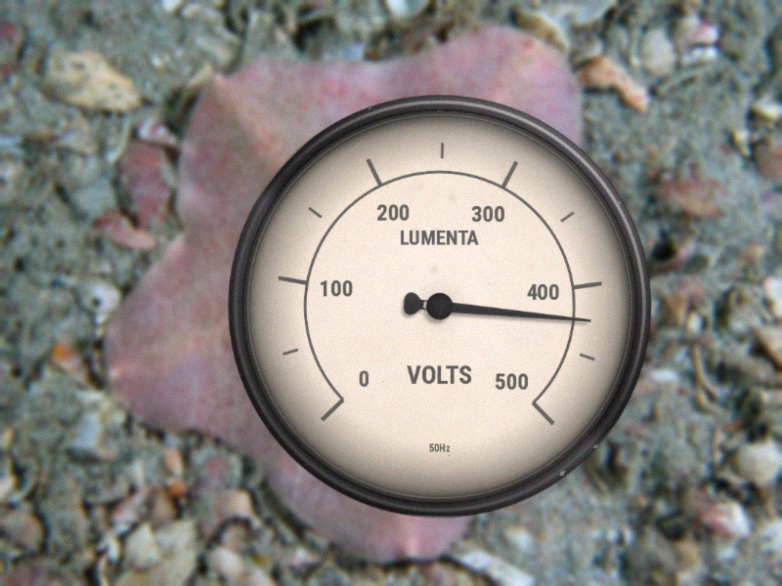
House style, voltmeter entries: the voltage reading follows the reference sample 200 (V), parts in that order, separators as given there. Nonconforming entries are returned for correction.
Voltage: 425 (V)
